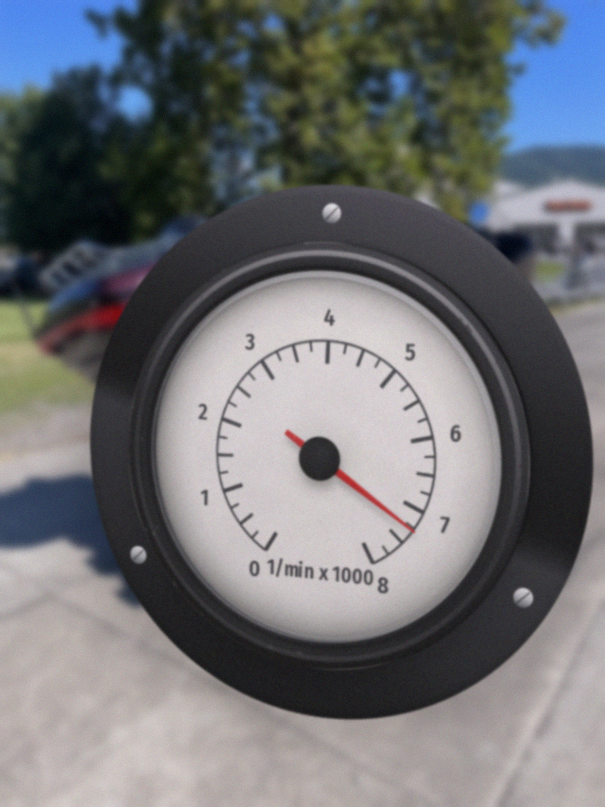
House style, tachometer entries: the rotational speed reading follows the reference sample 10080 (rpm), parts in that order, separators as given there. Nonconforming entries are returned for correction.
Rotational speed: 7250 (rpm)
